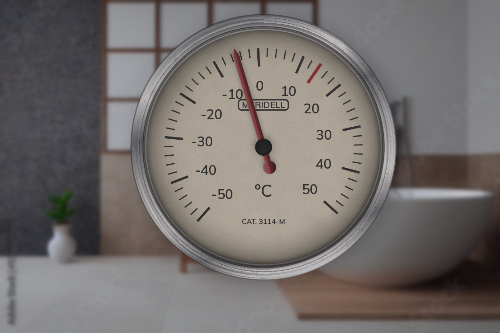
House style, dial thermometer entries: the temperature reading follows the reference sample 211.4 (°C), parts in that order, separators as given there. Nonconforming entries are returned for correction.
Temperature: -5 (°C)
